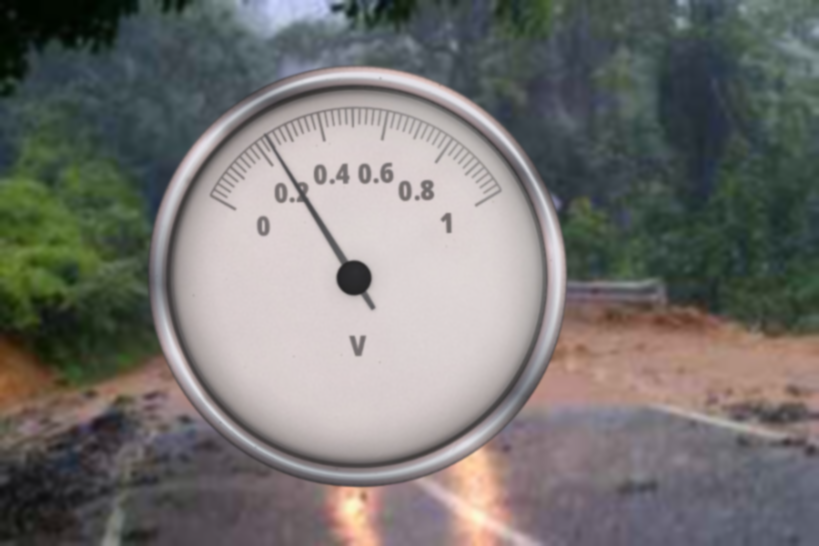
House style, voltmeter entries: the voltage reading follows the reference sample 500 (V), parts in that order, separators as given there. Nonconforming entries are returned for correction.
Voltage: 0.24 (V)
